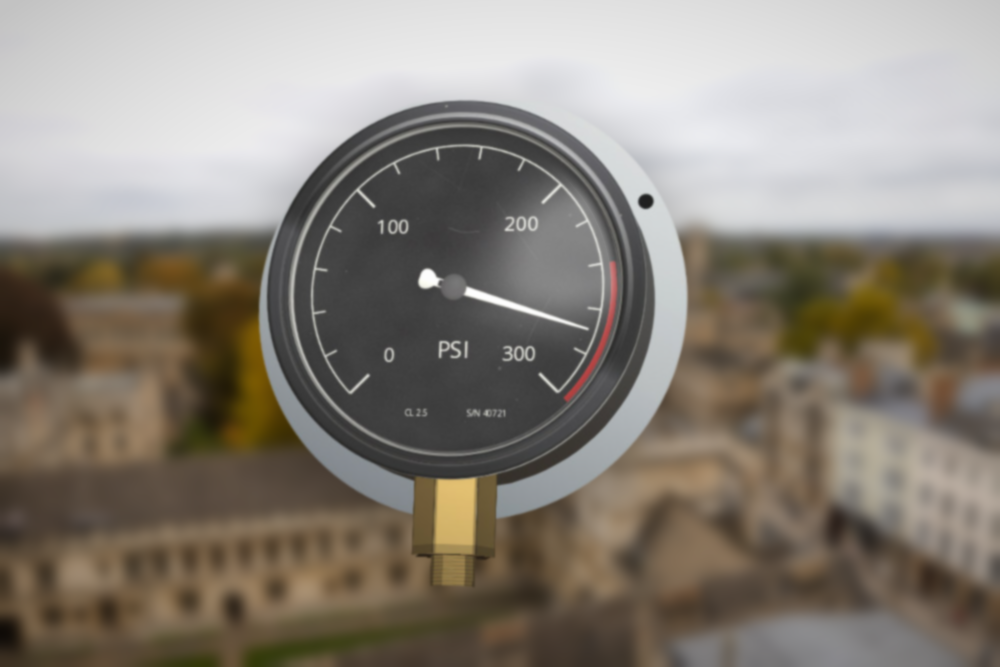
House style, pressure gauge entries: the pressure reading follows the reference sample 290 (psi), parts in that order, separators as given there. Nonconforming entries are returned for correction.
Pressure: 270 (psi)
